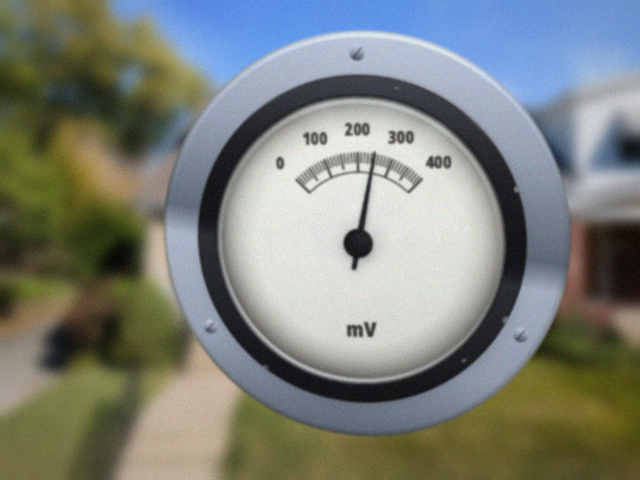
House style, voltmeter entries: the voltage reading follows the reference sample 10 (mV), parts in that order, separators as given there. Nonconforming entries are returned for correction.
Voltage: 250 (mV)
